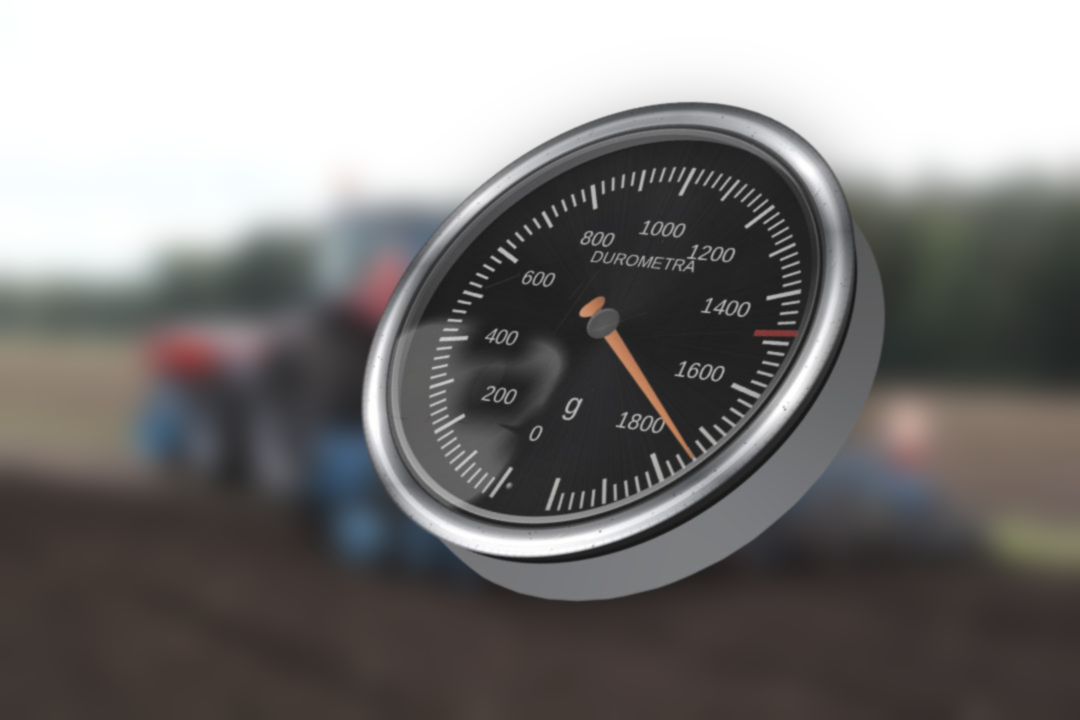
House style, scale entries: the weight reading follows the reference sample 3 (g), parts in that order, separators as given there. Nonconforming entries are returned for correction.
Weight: 1740 (g)
